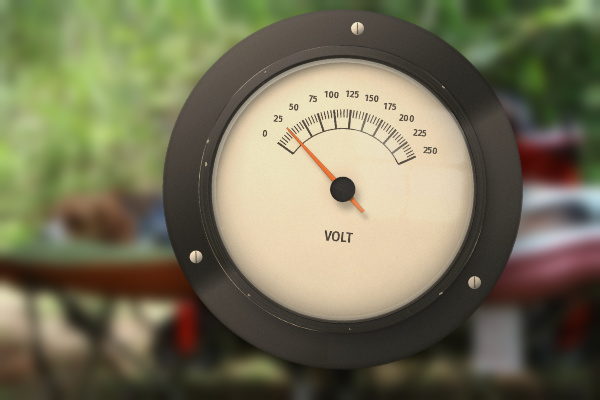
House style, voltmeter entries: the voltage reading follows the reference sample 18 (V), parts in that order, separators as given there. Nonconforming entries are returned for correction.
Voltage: 25 (V)
